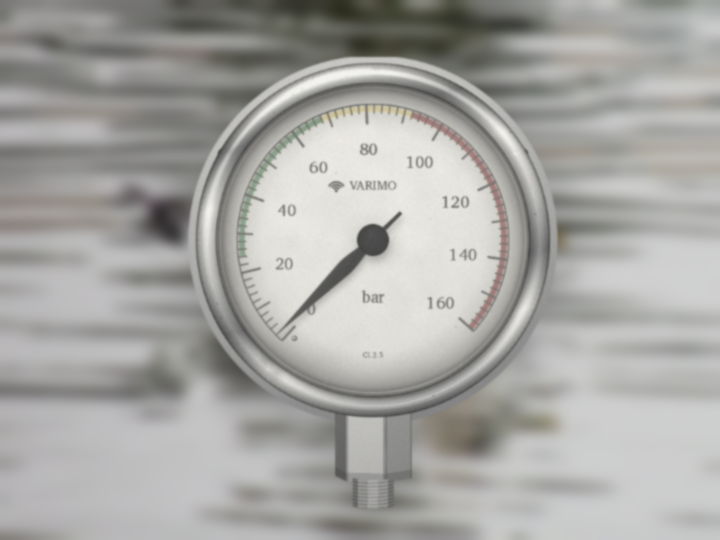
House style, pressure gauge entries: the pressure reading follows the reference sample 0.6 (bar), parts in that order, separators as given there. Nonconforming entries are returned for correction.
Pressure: 2 (bar)
